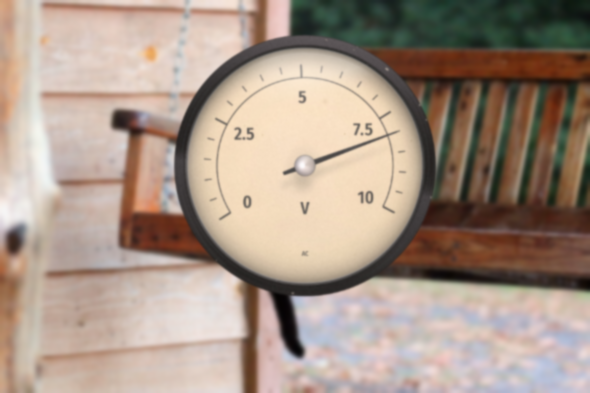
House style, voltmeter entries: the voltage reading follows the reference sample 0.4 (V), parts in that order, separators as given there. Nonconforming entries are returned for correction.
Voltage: 8 (V)
